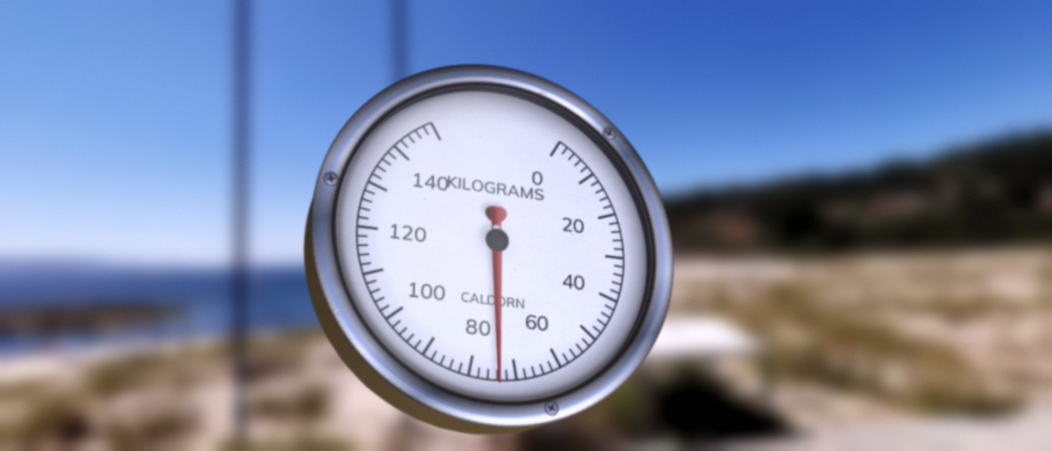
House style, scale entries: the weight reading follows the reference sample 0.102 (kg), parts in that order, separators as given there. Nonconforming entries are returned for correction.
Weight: 74 (kg)
